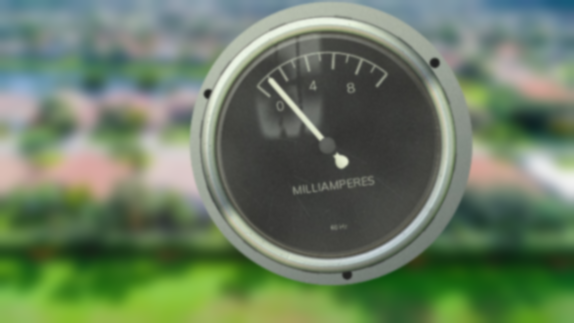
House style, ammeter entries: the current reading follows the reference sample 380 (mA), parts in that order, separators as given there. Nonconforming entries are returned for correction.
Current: 1 (mA)
